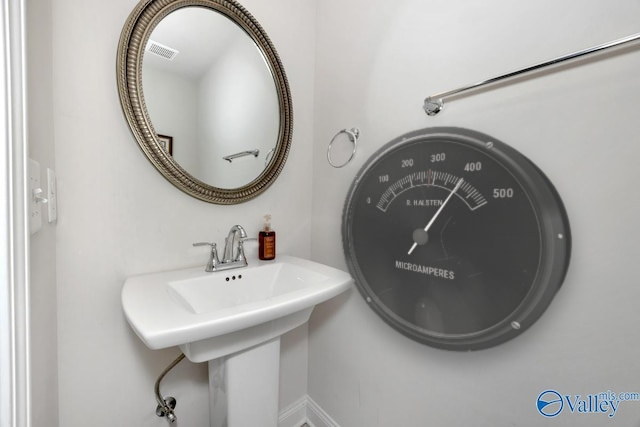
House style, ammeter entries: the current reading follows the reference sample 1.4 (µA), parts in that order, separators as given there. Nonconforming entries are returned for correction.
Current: 400 (µA)
